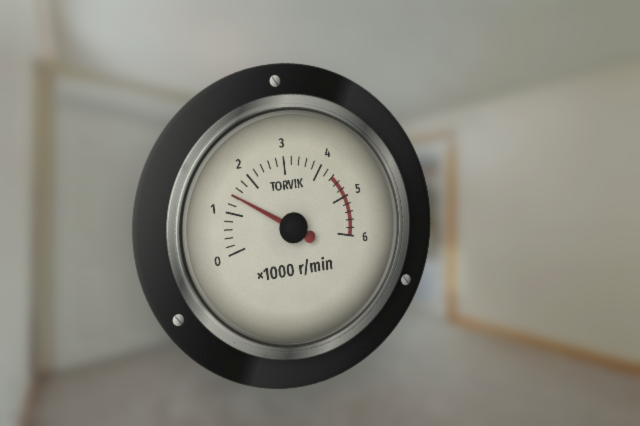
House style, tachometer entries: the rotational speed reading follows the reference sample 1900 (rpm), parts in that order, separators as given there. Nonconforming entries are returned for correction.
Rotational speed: 1400 (rpm)
